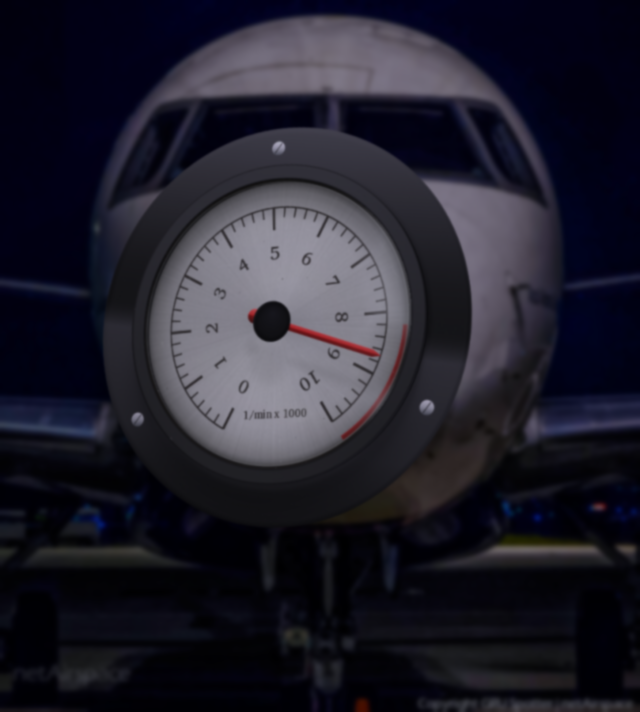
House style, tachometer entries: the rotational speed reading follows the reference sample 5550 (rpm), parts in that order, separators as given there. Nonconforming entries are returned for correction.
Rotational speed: 8700 (rpm)
